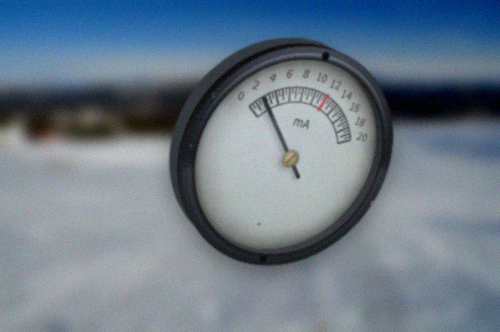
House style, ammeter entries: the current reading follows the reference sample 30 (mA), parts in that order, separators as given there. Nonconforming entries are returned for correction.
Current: 2 (mA)
